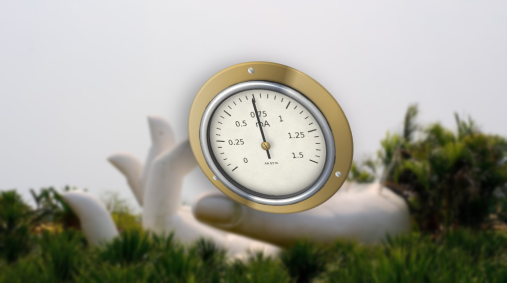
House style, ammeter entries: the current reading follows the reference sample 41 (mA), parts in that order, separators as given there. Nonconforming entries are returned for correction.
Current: 0.75 (mA)
